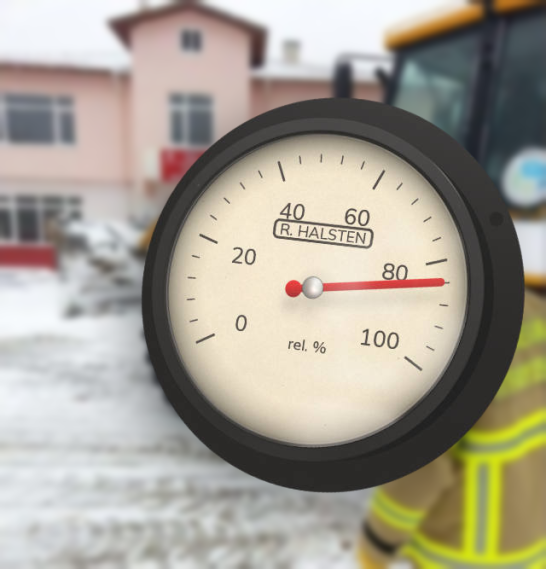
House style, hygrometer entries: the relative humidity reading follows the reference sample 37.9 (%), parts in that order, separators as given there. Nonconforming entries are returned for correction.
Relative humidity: 84 (%)
